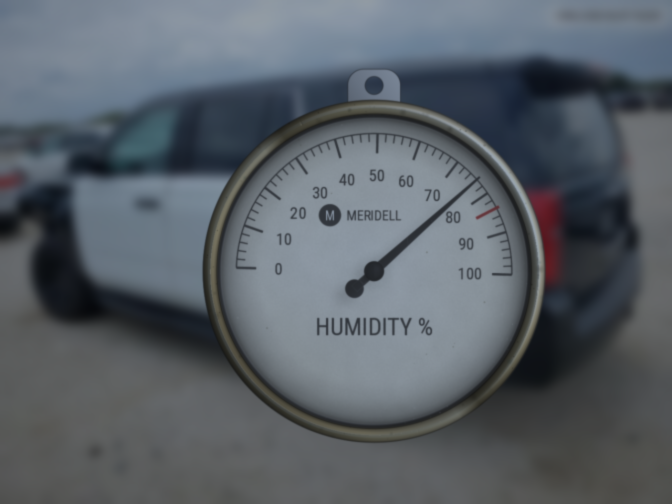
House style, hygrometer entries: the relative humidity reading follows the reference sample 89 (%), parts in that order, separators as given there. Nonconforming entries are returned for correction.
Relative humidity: 76 (%)
